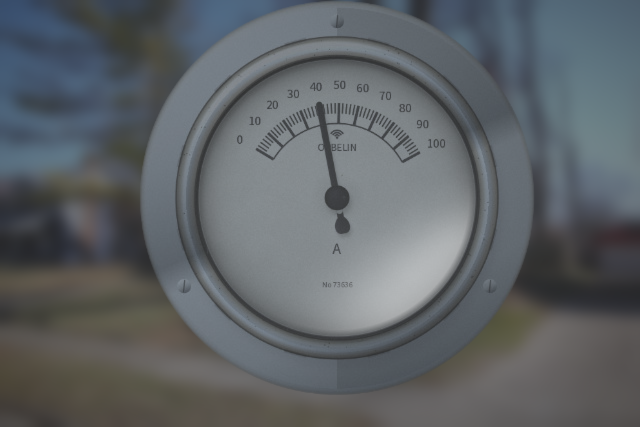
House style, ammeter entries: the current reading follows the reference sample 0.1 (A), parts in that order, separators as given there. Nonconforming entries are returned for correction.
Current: 40 (A)
